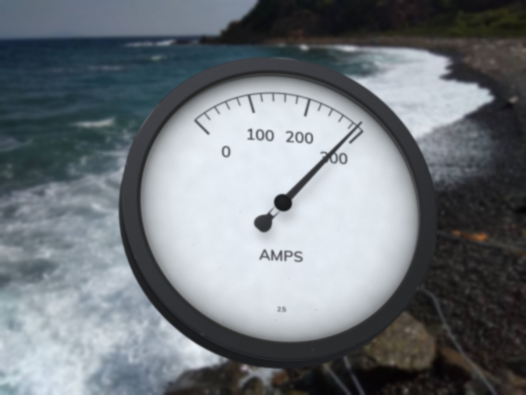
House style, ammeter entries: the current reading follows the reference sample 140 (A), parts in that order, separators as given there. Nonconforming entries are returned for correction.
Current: 290 (A)
